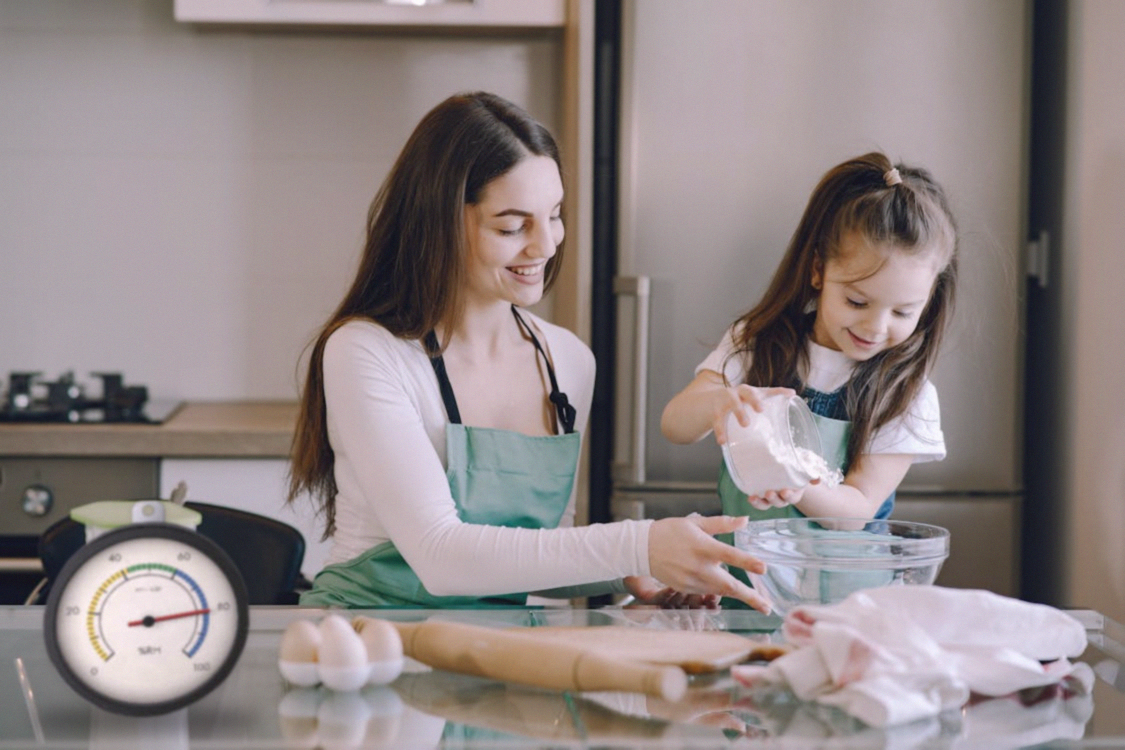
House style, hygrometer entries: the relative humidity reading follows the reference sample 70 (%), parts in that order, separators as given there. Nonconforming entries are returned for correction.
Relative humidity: 80 (%)
